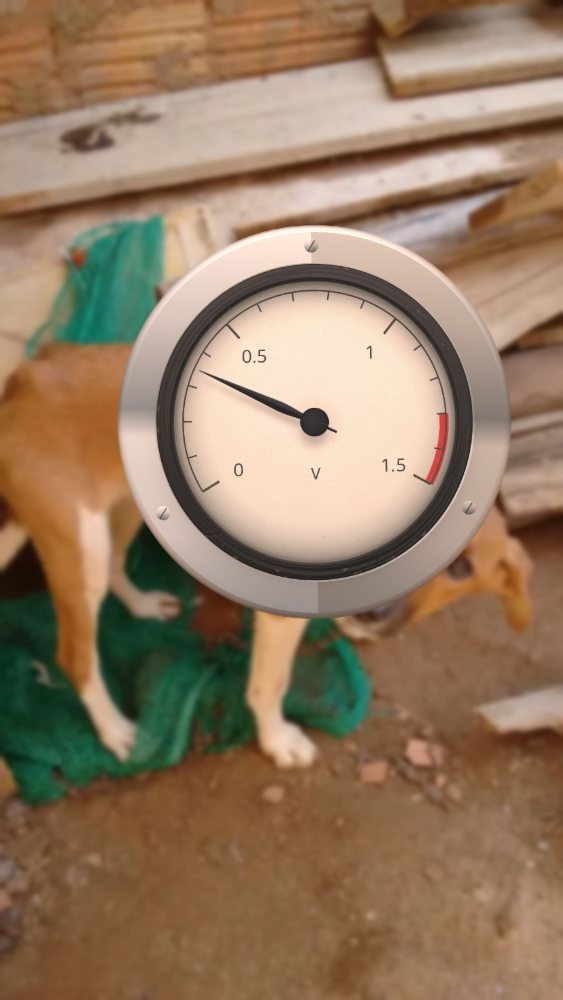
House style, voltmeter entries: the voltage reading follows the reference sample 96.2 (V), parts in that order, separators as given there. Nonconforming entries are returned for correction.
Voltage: 0.35 (V)
